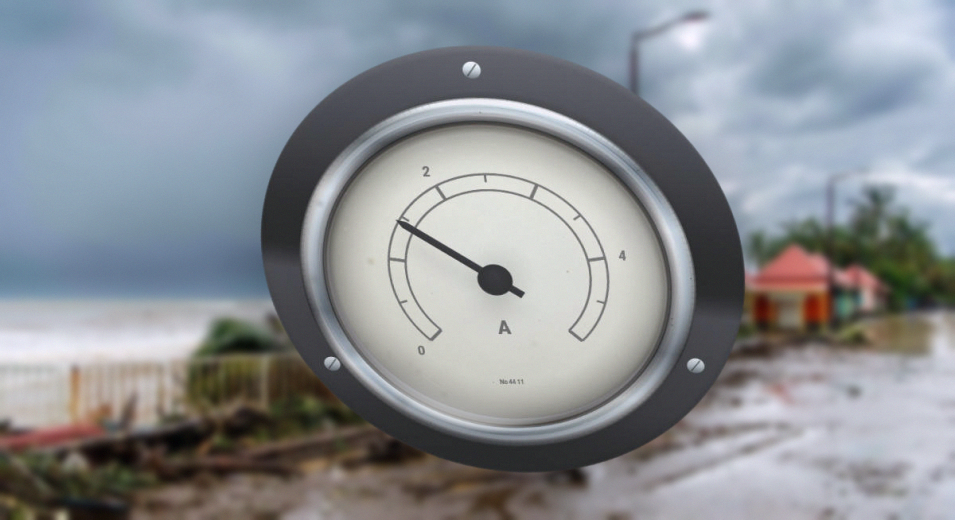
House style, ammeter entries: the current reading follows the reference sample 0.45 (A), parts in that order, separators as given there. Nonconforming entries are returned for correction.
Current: 1.5 (A)
